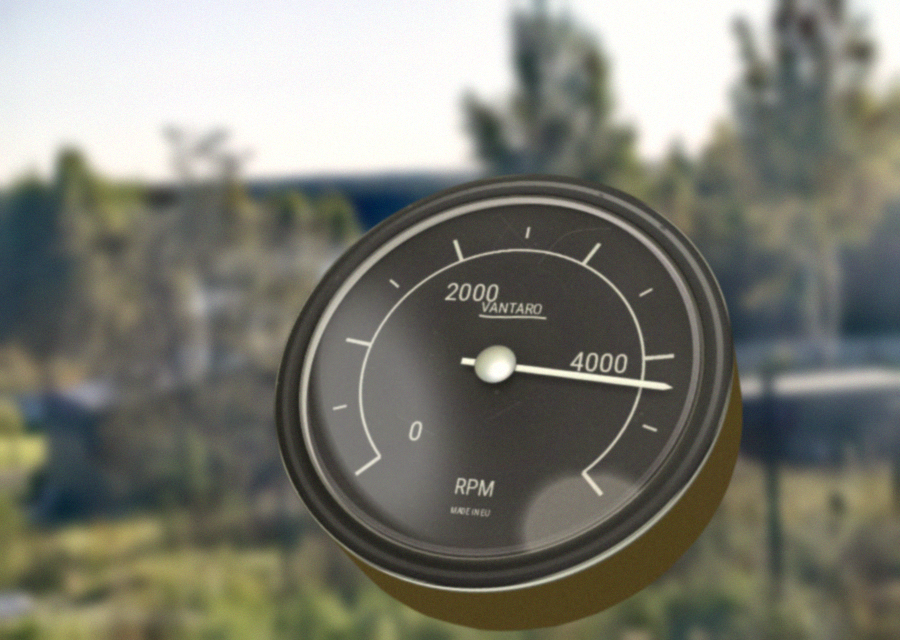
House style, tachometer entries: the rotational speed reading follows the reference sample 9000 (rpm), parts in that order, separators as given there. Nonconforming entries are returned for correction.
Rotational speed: 4250 (rpm)
